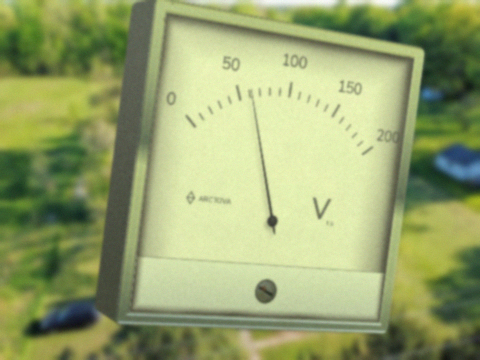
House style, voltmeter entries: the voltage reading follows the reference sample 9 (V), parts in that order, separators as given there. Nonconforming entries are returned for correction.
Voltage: 60 (V)
